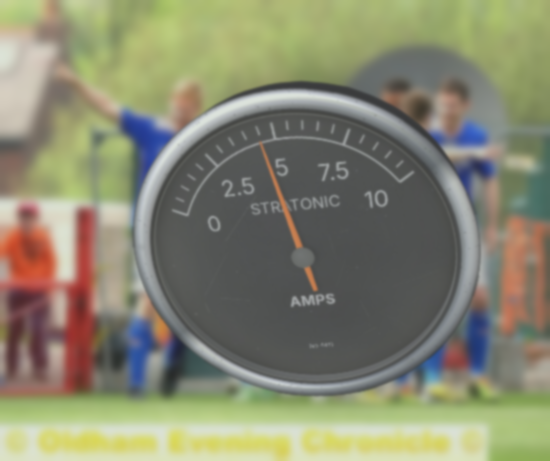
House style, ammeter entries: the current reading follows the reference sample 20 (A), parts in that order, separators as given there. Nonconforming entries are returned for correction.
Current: 4.5 (A)
